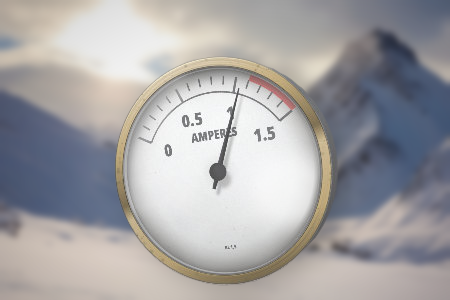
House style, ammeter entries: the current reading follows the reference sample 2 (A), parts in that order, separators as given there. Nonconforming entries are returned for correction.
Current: 1.05 (A)
